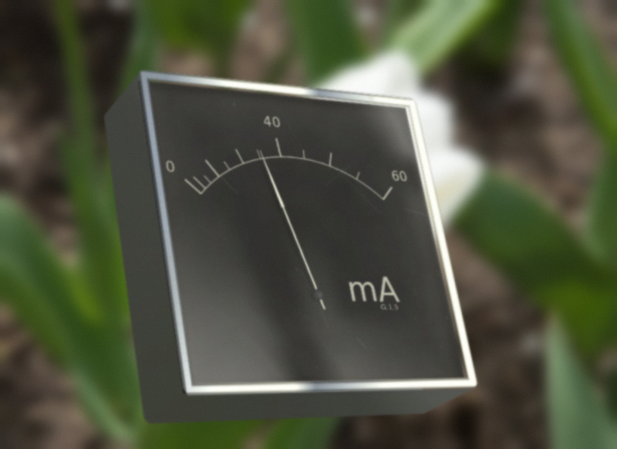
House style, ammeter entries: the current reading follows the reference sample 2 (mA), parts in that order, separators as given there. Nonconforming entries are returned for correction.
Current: 35 (mA)
